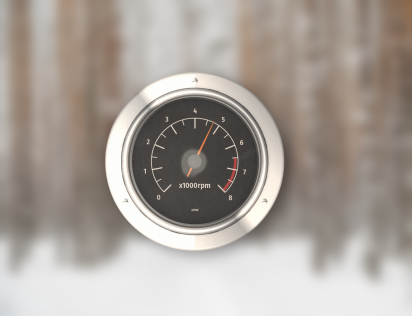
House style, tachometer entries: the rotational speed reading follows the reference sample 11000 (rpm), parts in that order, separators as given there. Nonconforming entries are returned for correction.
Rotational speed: 4750 (rpm)
